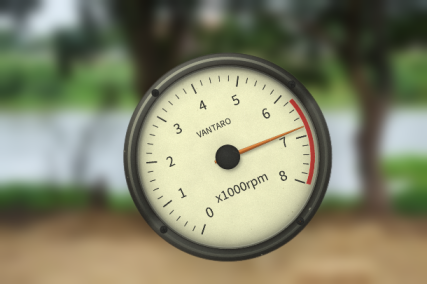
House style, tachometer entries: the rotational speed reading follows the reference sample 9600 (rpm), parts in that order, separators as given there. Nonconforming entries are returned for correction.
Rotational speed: 6800 (rpm)
